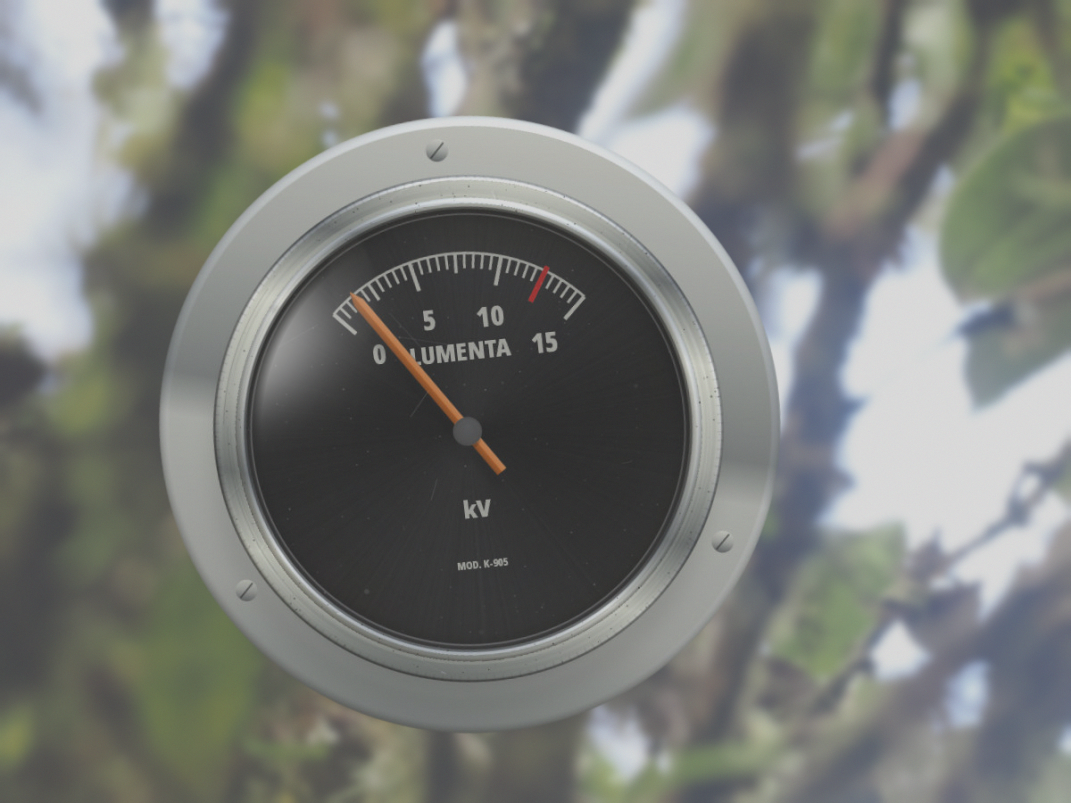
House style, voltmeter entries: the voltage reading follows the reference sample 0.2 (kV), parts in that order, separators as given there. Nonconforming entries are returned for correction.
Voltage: 1.5 (kV)
